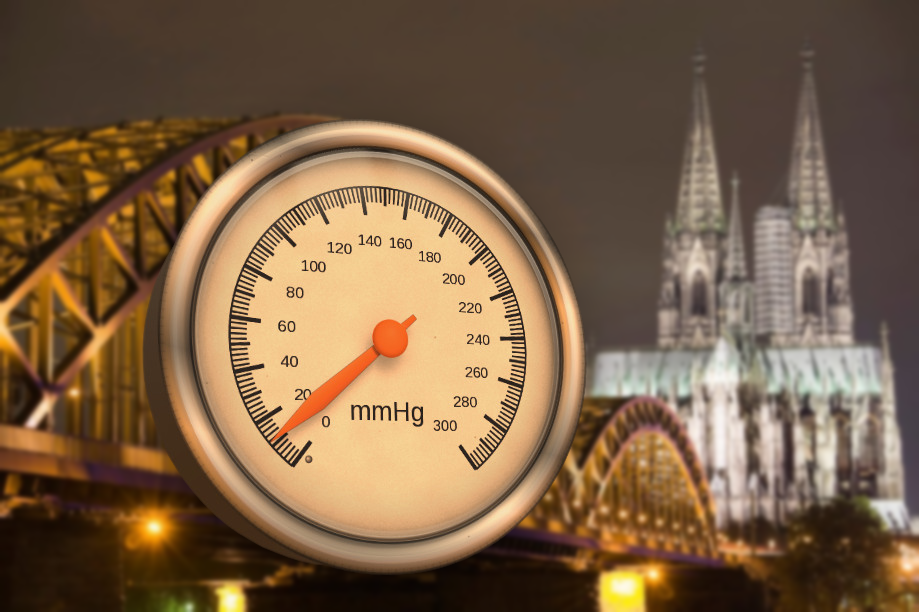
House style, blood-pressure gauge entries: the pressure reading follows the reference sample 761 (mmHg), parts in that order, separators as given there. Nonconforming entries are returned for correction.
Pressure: 12 (mmHg)
